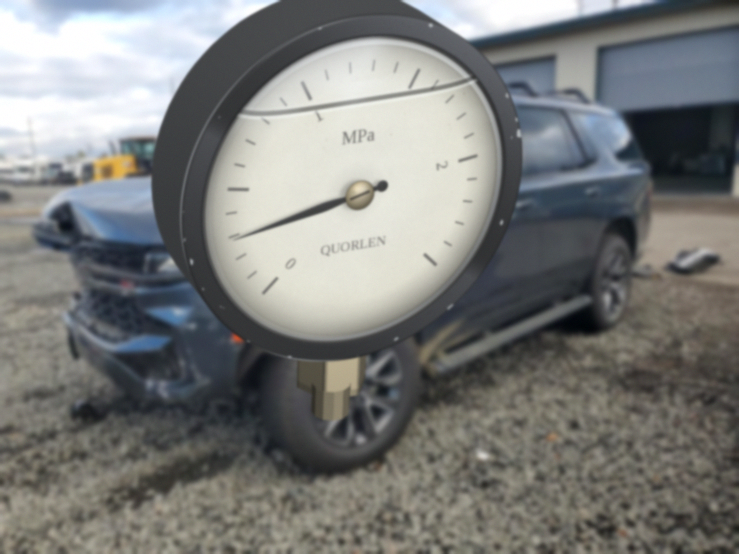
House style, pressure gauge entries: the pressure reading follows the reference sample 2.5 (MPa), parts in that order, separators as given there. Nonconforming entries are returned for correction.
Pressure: 0.3 (MPa)
